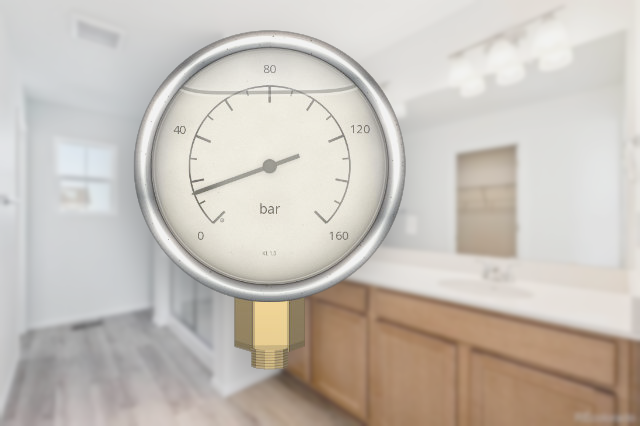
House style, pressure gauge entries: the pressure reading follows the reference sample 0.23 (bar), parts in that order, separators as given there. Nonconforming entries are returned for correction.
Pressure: 15 (bar)
